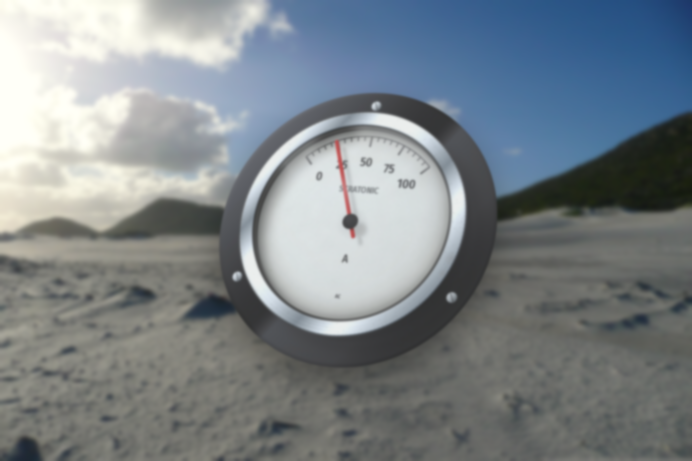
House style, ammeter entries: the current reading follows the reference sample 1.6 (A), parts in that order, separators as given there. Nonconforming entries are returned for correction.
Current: 25 (A)
